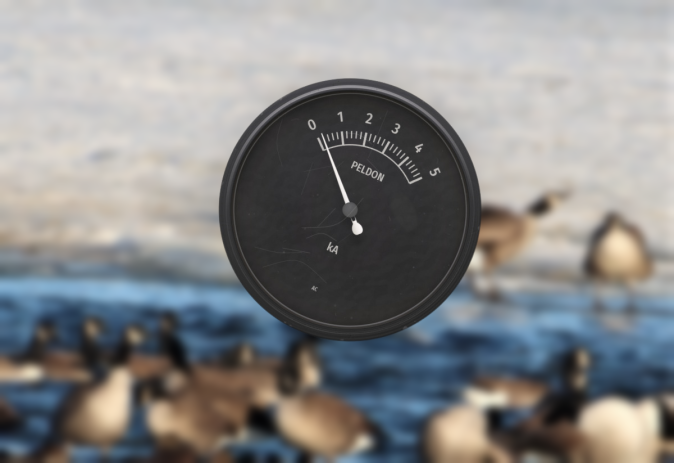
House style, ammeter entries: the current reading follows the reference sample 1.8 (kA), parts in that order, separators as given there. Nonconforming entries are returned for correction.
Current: 0.2 (kA)
